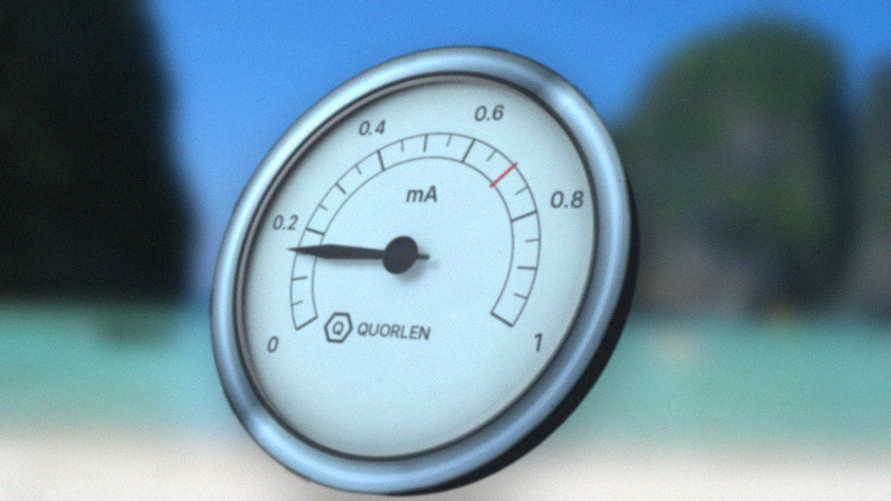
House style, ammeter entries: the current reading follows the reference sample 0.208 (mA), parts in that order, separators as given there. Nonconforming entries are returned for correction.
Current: 0.15 (mA)
